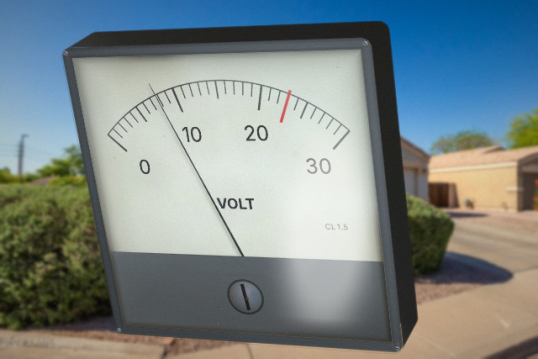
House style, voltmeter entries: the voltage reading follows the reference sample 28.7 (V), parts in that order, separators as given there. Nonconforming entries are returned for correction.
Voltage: 8 (V)
